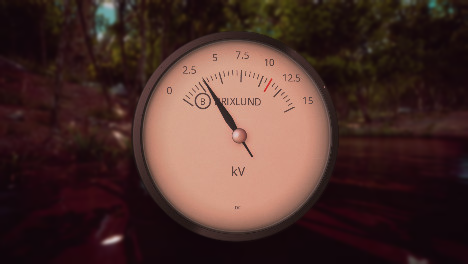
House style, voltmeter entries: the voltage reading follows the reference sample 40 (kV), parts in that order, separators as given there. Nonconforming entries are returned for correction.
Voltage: 3 (kV)
